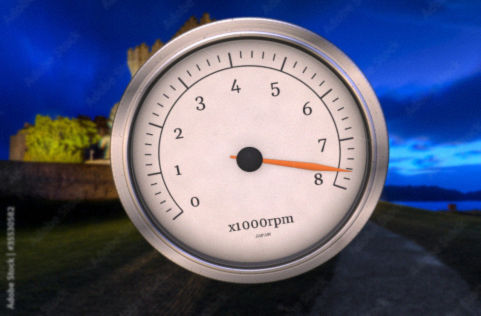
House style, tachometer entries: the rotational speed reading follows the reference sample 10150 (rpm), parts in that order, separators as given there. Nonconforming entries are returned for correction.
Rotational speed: 7600 (rpm)
